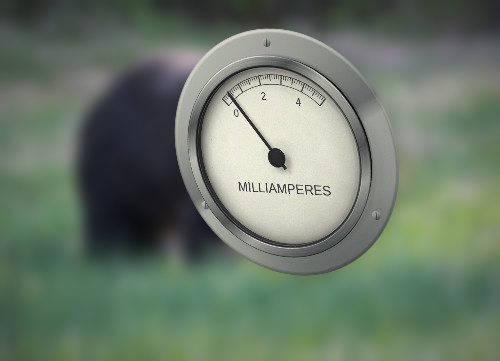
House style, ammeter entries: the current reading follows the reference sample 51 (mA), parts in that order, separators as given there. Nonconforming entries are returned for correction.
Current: 0.5 (mA)
